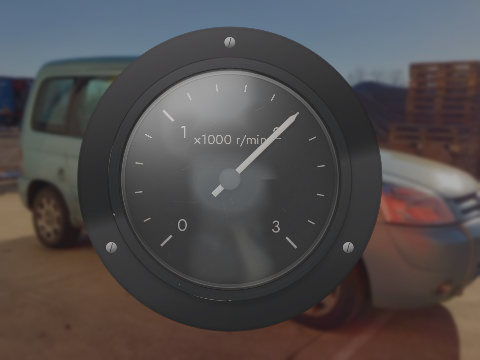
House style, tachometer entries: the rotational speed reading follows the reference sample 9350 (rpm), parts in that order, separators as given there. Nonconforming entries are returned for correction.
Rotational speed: 2000 (rpm)
